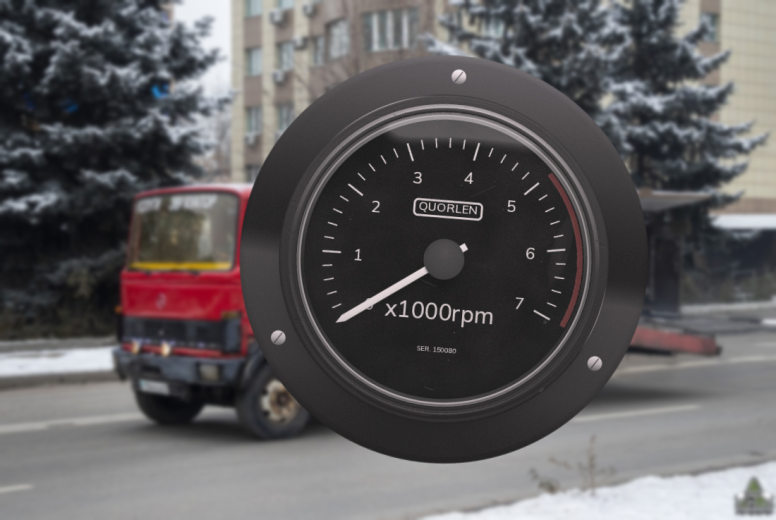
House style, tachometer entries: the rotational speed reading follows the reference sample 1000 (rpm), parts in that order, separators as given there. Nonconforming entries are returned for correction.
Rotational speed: 0 (rpm)
